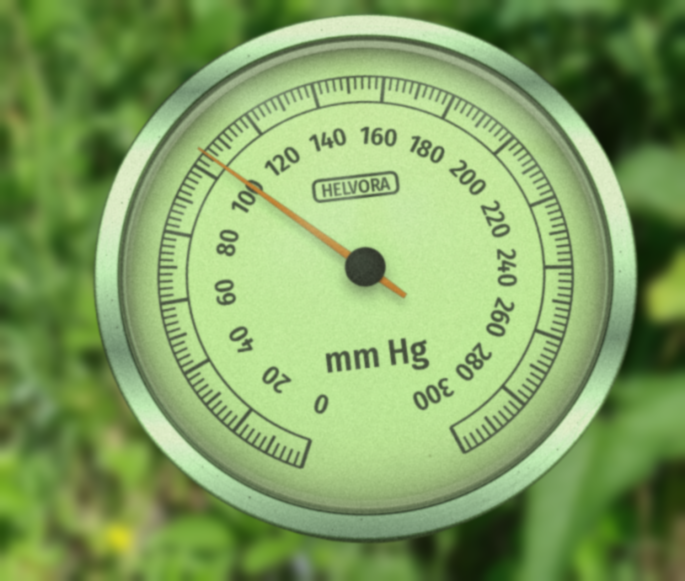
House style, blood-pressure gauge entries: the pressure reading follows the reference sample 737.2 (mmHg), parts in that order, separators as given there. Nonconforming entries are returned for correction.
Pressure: 104 (mmHg)
